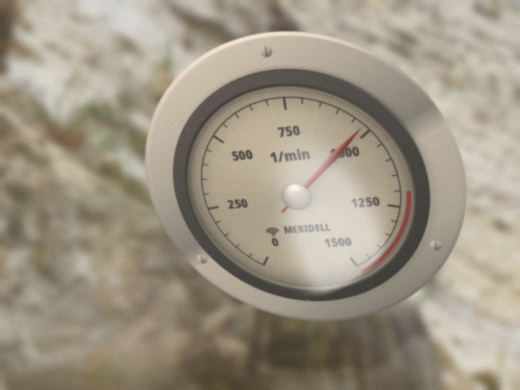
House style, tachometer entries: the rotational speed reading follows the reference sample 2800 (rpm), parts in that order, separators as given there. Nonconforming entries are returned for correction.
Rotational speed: 975 (rpm)
